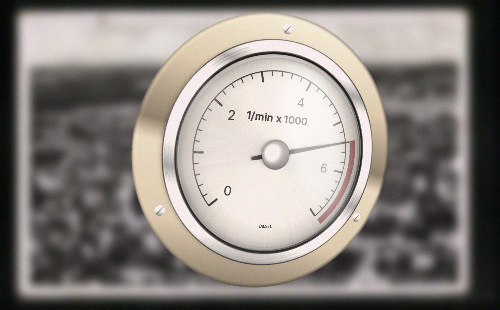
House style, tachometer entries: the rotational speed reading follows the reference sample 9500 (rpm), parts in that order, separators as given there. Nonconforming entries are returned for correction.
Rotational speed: 5400 (rpm)
